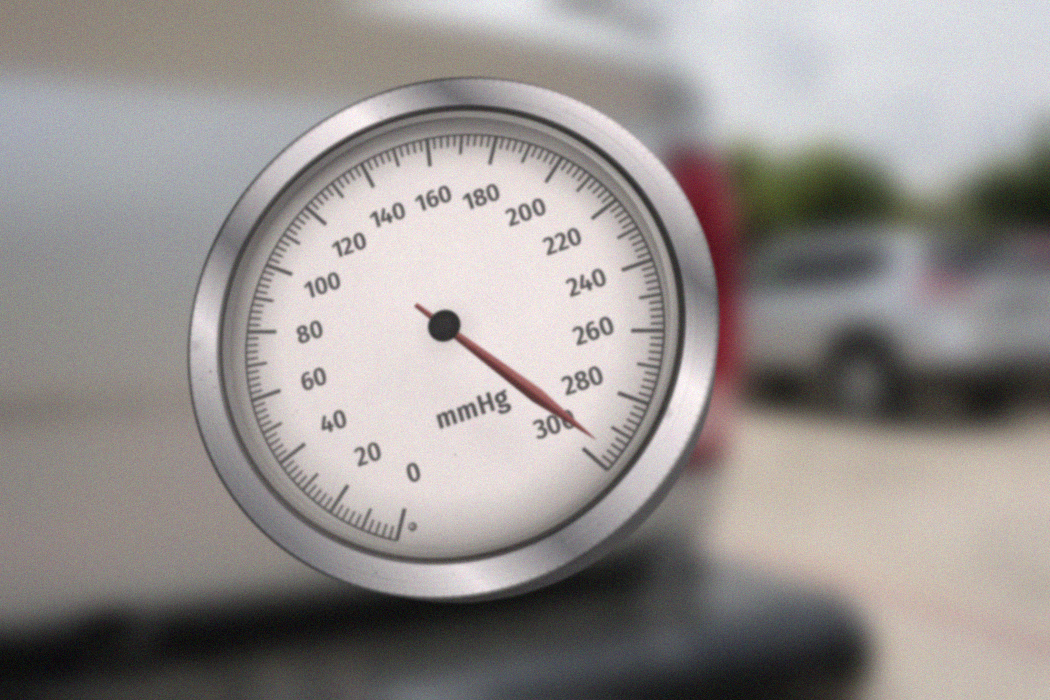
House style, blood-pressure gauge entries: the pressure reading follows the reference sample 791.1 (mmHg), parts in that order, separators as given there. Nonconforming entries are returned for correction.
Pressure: 296 (mmHg)
